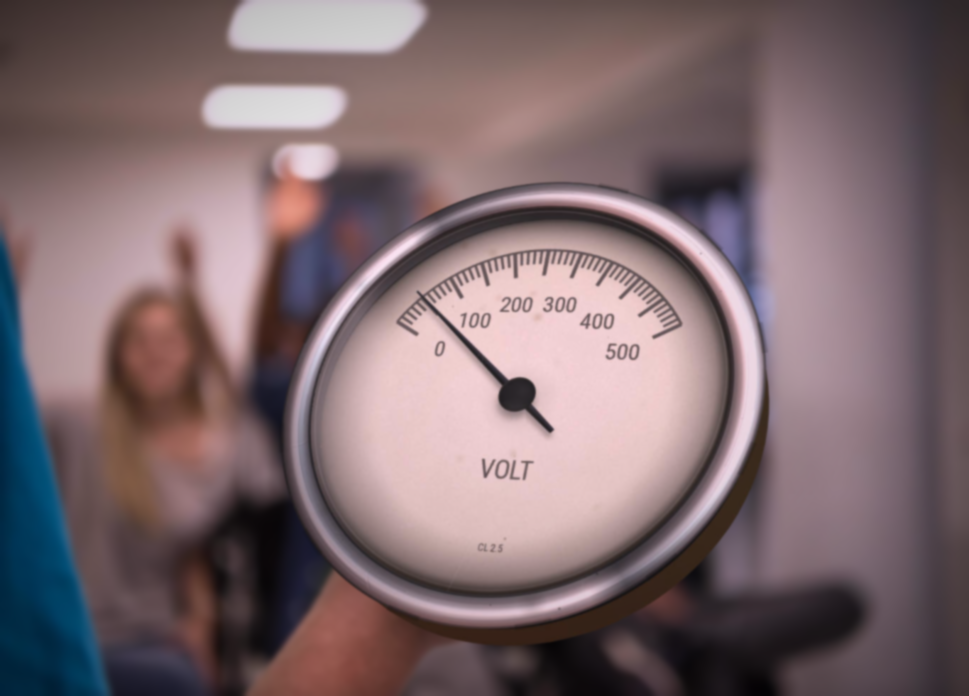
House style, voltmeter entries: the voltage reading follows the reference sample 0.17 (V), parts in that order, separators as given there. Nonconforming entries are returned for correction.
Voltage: 50 (V)
